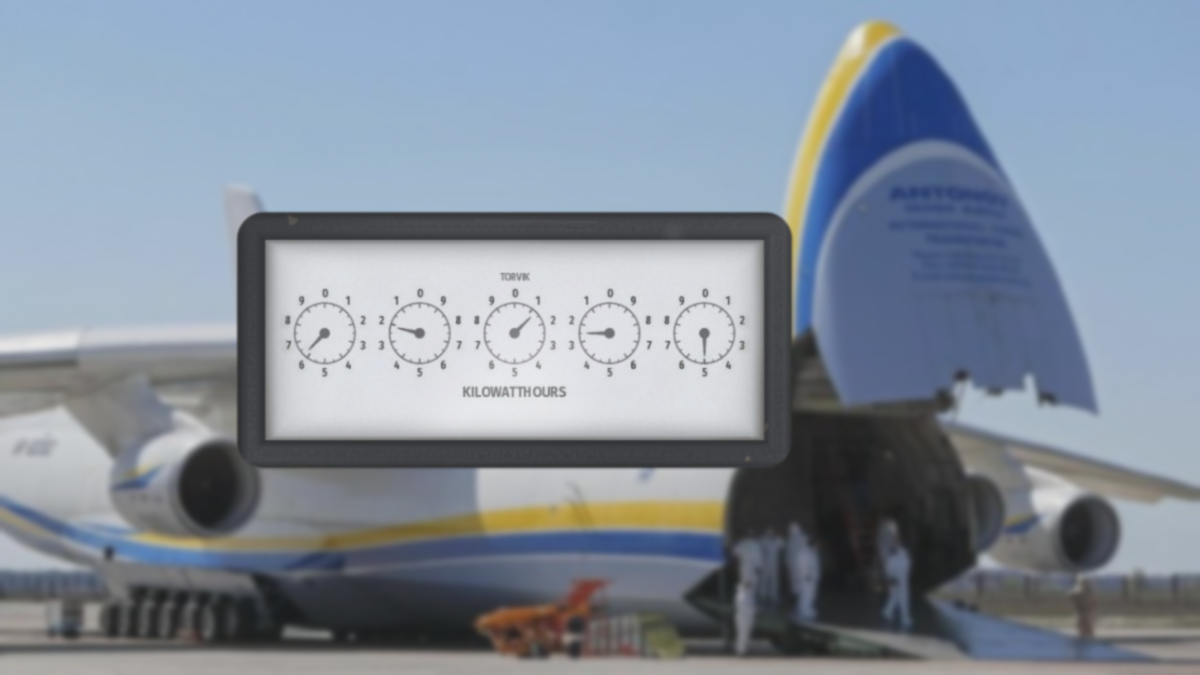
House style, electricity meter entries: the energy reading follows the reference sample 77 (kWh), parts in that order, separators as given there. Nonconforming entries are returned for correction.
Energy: 62125 (kWh)
